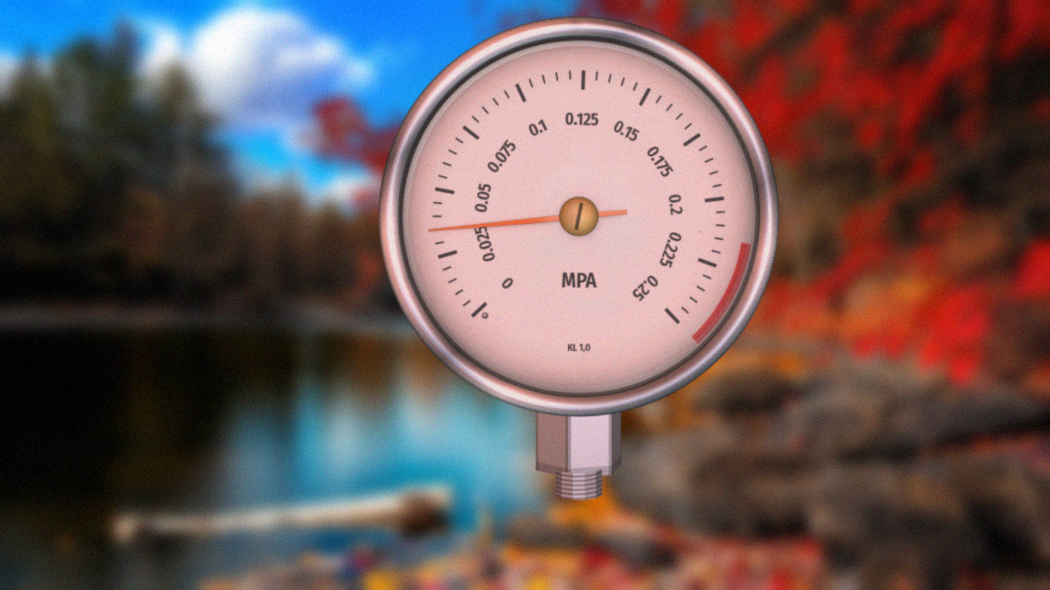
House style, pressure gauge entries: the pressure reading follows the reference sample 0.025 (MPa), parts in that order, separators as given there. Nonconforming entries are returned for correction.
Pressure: 0.035 (MPa)
